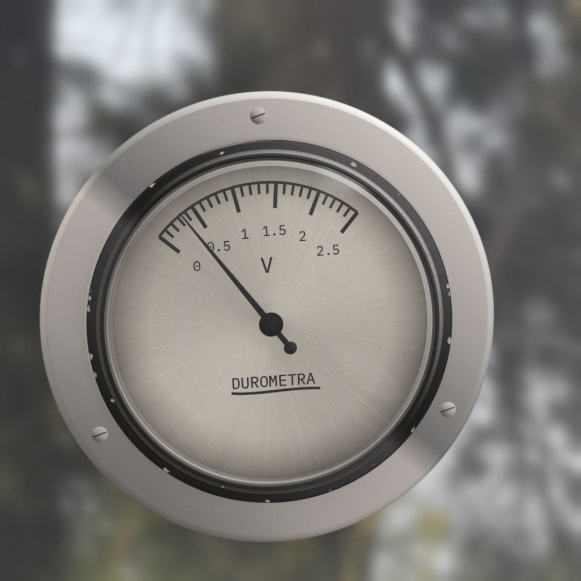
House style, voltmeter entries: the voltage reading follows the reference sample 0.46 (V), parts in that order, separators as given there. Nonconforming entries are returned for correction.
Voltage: 0.35 (V)
